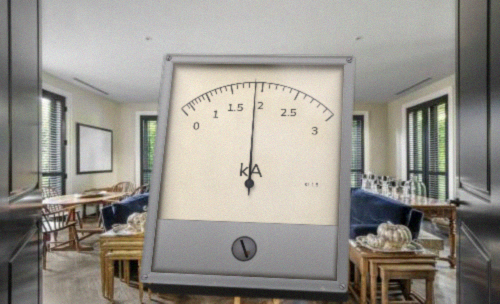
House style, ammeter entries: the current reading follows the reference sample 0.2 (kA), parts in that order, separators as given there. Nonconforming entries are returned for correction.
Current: 1.9 (kA)
